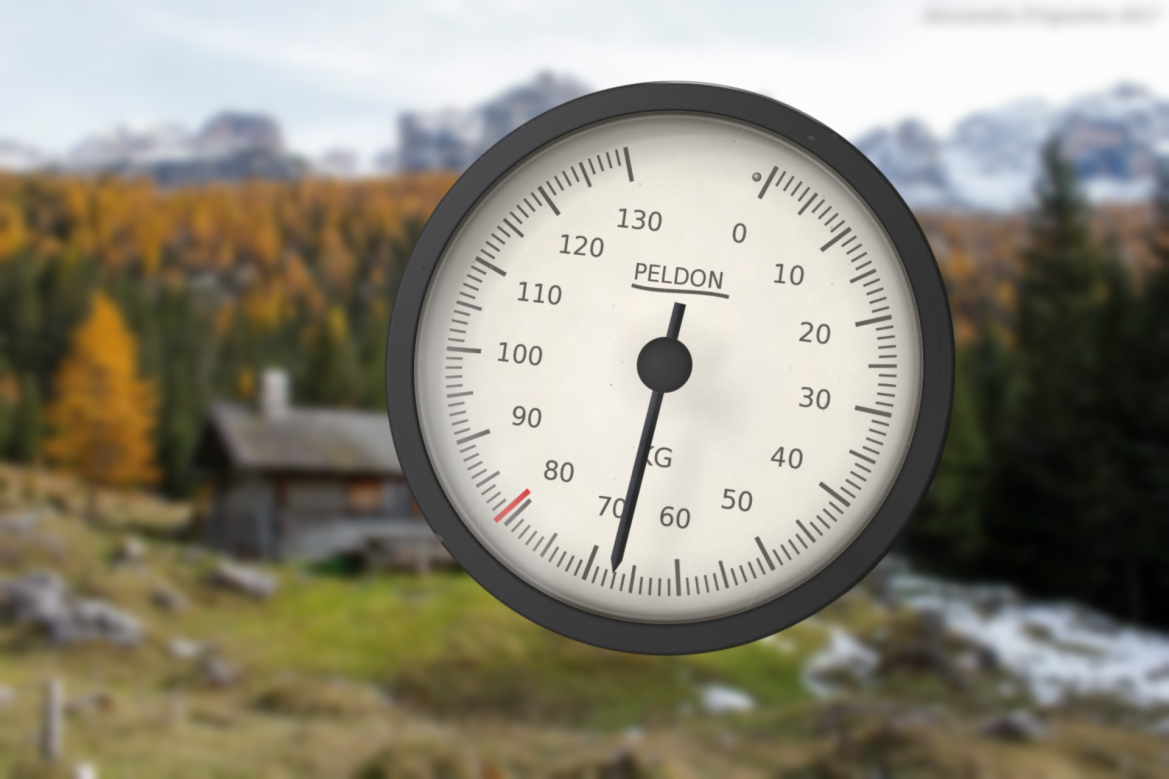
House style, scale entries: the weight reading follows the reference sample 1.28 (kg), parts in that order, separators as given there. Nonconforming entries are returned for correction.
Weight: 67 (kg)
